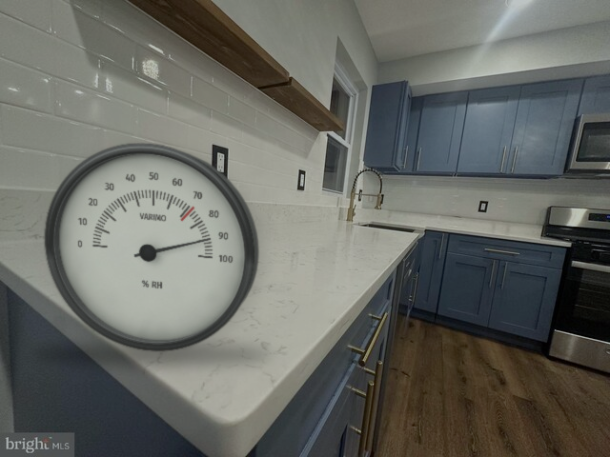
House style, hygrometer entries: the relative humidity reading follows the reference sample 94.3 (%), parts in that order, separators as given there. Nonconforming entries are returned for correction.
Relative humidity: 90 (%)
